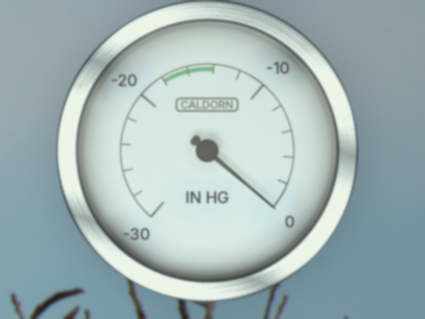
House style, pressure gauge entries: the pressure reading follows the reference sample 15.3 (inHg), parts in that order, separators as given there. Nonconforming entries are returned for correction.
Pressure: 0 (inHg)
